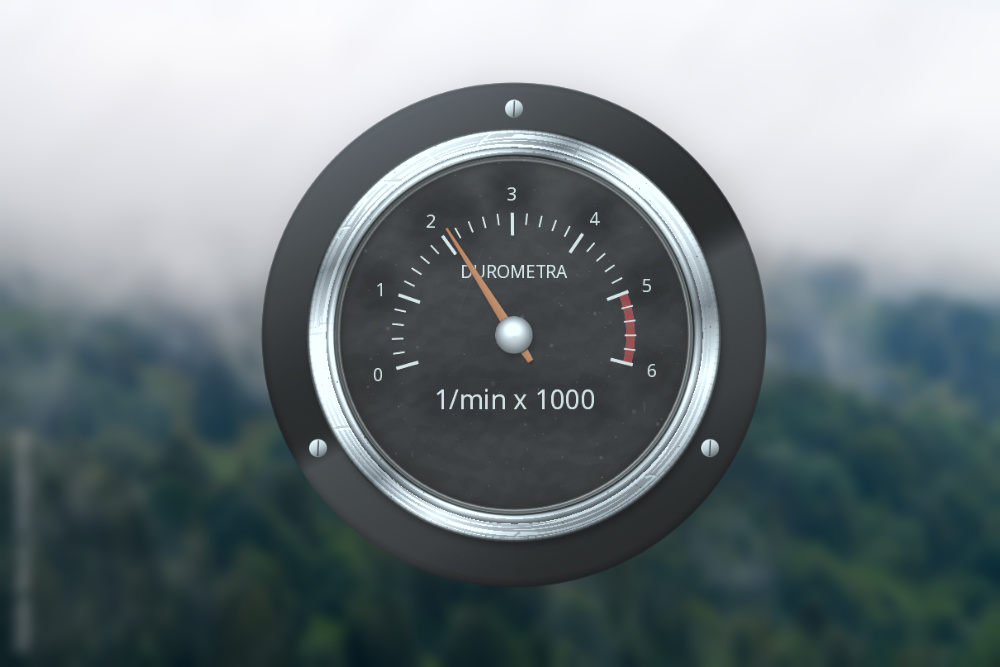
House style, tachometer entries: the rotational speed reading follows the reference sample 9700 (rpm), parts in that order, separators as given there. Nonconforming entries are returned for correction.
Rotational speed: 2100 (rpm)
